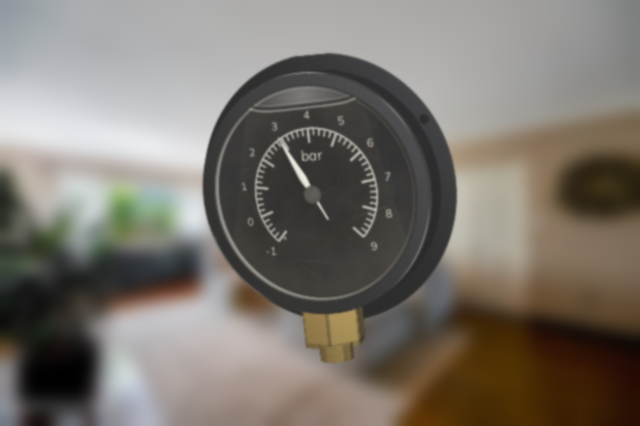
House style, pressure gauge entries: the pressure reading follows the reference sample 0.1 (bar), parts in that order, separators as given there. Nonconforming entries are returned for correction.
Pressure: 3 (bar)
